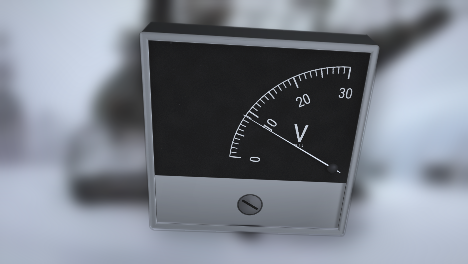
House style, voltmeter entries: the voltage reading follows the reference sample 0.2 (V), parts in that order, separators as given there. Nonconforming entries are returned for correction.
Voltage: 9 (V)
